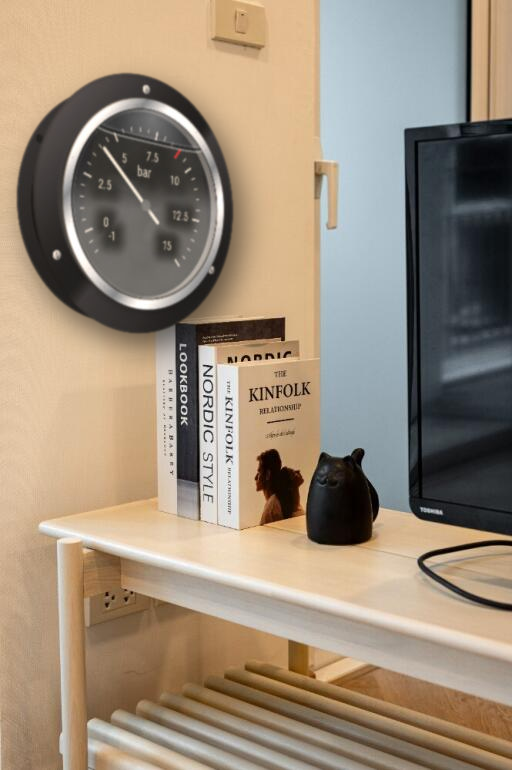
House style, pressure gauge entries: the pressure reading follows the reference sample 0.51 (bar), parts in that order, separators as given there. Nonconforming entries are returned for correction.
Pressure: 4 (bar)
